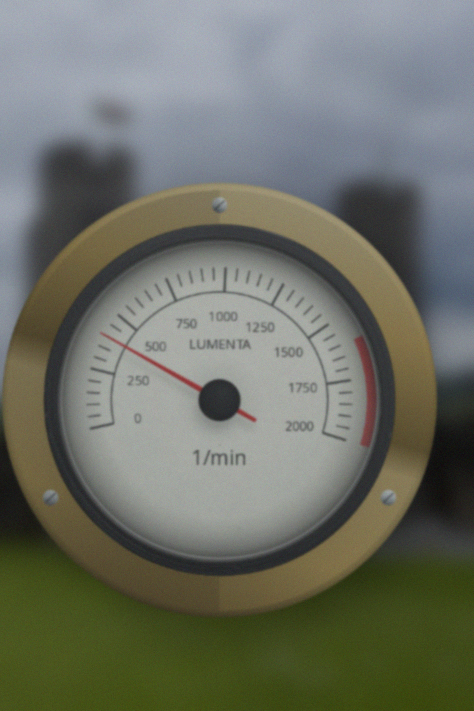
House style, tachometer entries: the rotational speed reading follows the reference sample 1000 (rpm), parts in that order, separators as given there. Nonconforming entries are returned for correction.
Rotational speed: 400 (rpm)
